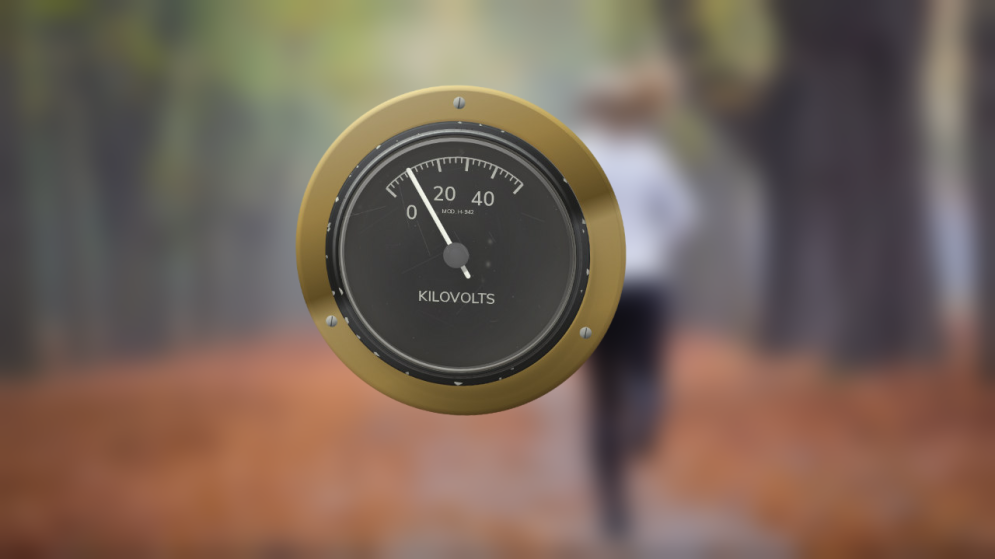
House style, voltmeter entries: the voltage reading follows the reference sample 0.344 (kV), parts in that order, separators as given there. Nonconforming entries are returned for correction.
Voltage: 10 (kV)
